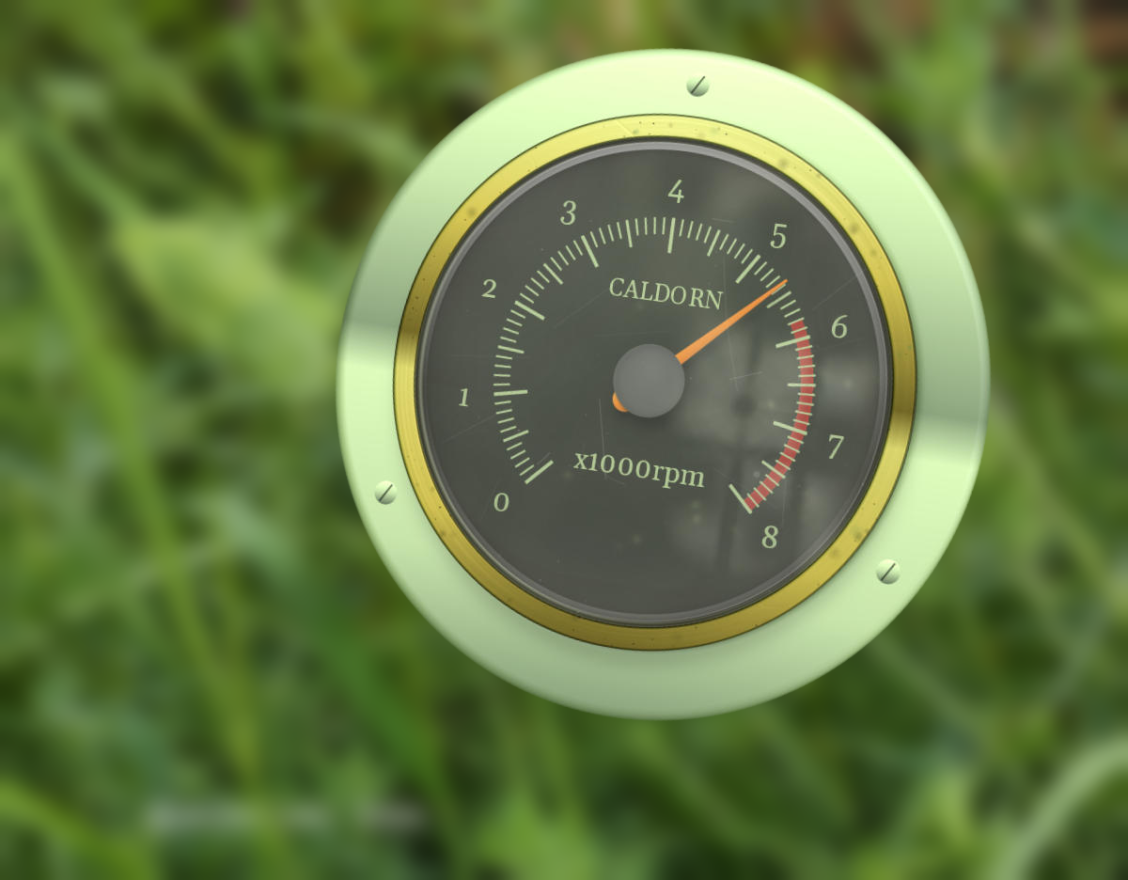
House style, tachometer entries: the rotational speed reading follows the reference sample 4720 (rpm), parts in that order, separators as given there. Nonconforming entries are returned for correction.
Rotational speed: 5400 (rpm)
